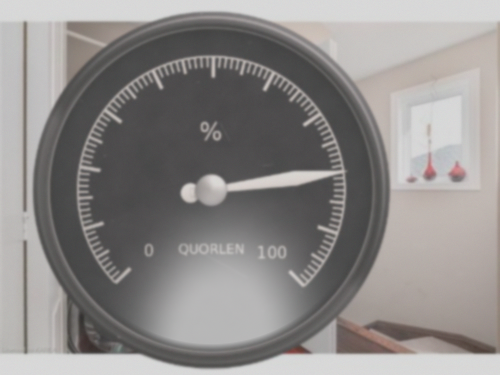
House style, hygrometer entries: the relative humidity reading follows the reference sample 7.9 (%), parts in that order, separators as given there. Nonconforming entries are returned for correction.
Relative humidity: 80 (%)
